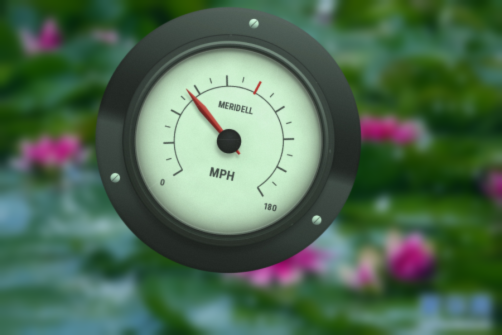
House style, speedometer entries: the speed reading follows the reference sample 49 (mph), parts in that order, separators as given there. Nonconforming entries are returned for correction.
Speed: 55 (mph)
